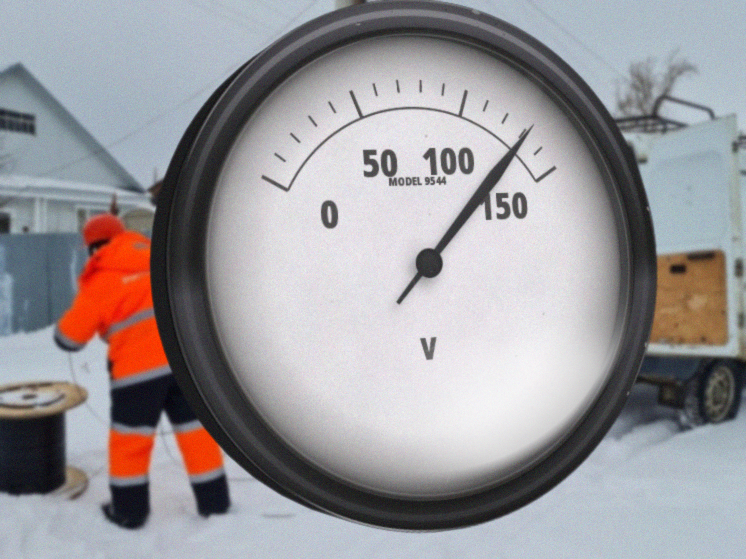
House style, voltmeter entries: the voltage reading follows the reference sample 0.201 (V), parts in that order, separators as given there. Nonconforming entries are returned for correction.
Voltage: 130 (V)
